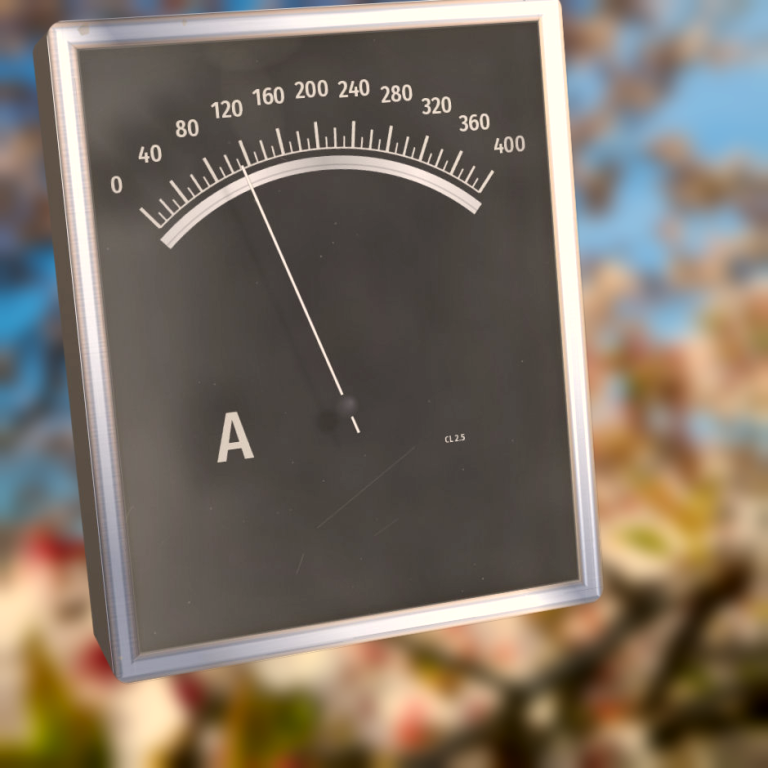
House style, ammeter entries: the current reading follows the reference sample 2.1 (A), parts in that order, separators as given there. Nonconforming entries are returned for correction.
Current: 110 (A)
